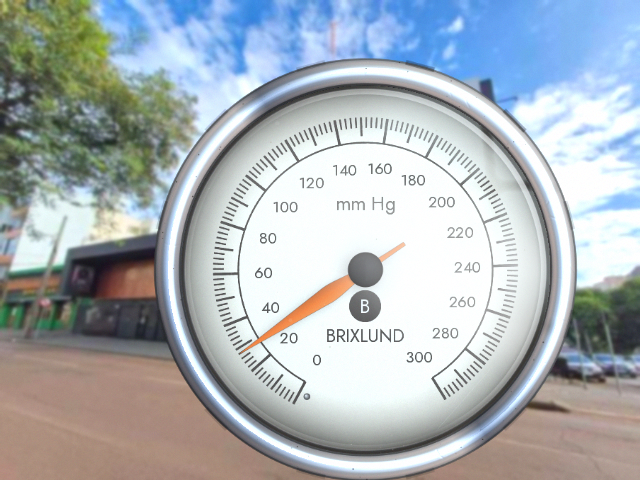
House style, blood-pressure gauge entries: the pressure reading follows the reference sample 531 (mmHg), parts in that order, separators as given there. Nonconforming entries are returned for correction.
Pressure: 28 (mmHg)
